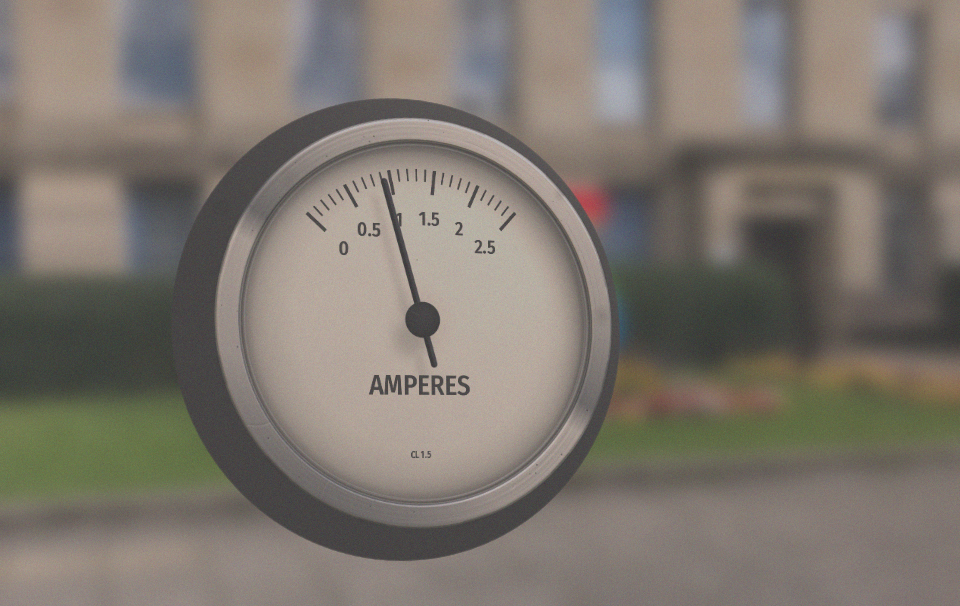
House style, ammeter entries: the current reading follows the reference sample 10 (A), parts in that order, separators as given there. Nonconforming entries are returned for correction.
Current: 0.9 (A)
